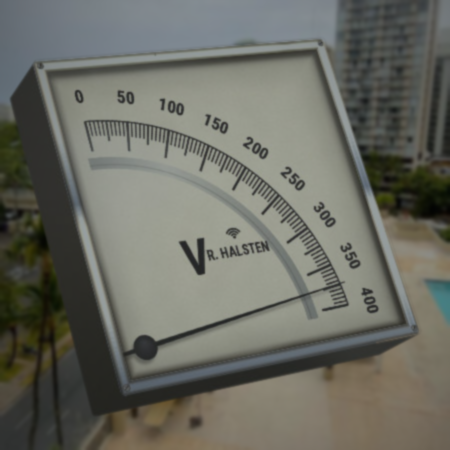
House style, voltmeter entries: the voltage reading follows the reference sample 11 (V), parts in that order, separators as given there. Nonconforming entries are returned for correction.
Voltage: 375 (V)
